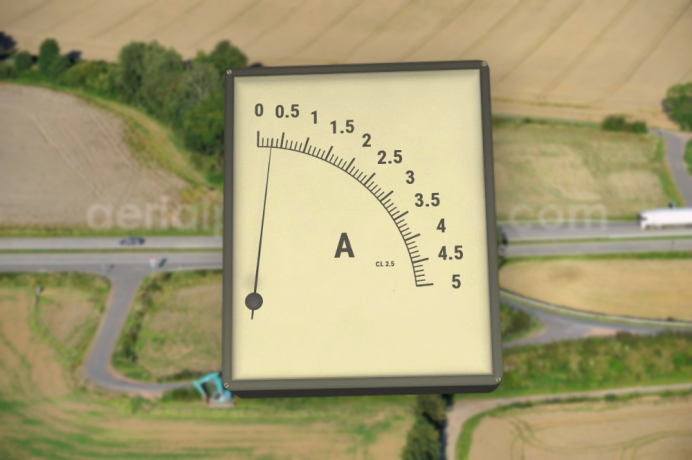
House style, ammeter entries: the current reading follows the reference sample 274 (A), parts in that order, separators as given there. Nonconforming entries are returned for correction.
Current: 0.3 (A)
